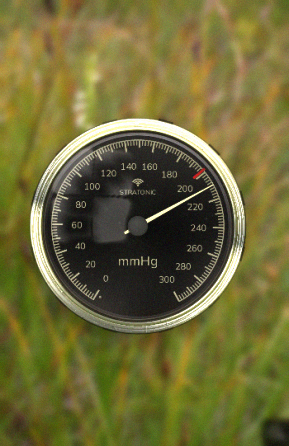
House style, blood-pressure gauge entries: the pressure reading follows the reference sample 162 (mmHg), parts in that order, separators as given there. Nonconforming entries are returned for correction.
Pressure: 210 (mmHg)
